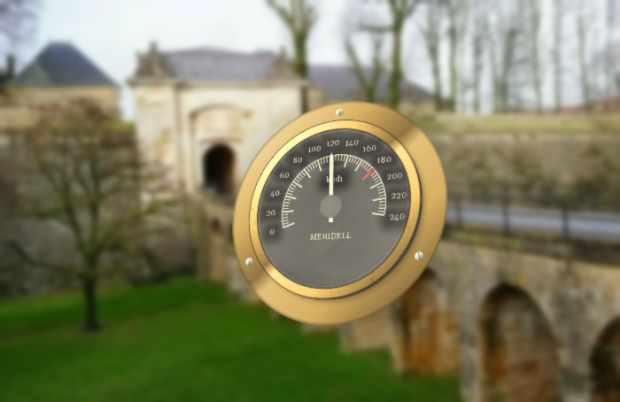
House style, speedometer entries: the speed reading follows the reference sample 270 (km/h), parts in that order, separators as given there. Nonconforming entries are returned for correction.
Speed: 120 (km/h)
